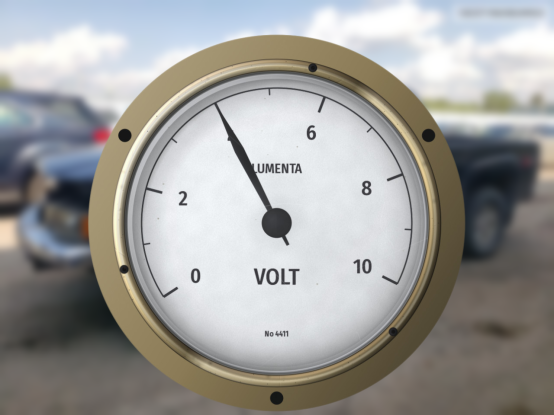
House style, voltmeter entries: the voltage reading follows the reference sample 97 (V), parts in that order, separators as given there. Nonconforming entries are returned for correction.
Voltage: 4 (V)
